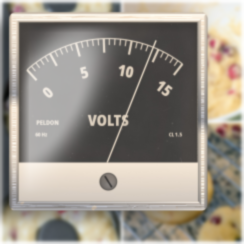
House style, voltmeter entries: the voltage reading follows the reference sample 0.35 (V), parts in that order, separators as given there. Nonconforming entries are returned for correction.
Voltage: 12 (V)
